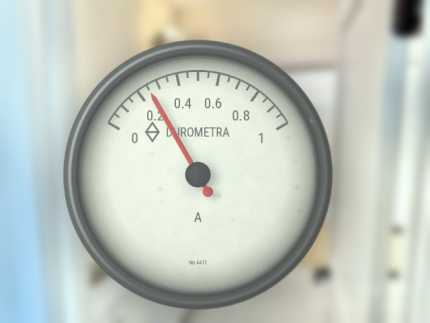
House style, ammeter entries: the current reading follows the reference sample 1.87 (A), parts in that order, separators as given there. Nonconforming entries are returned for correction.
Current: 0.25 (A)
